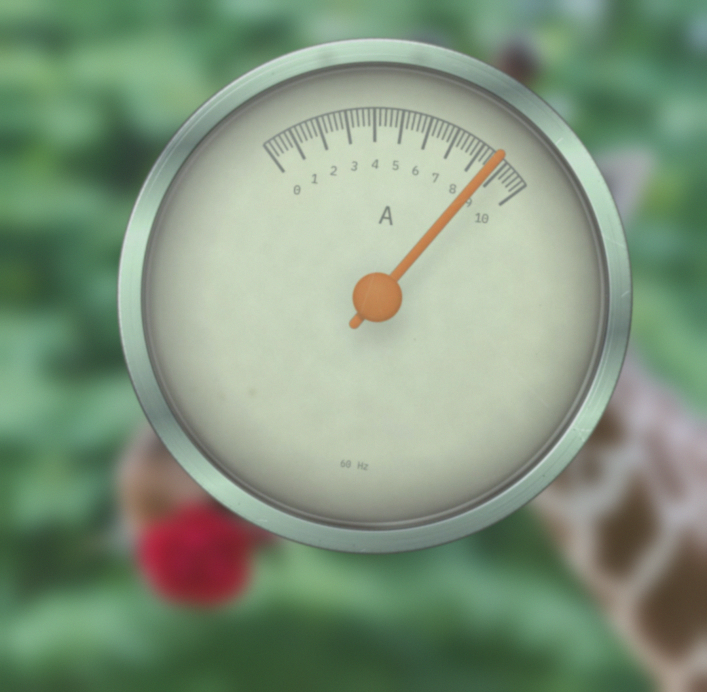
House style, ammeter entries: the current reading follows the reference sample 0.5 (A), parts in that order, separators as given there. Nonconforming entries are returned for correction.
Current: 8.6 (A)
